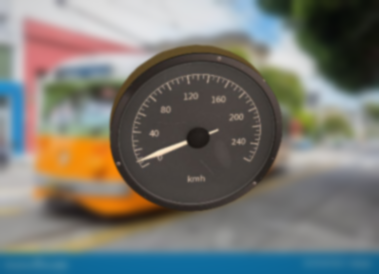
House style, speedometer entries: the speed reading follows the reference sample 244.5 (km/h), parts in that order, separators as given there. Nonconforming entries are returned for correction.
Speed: 10 (km/h)
